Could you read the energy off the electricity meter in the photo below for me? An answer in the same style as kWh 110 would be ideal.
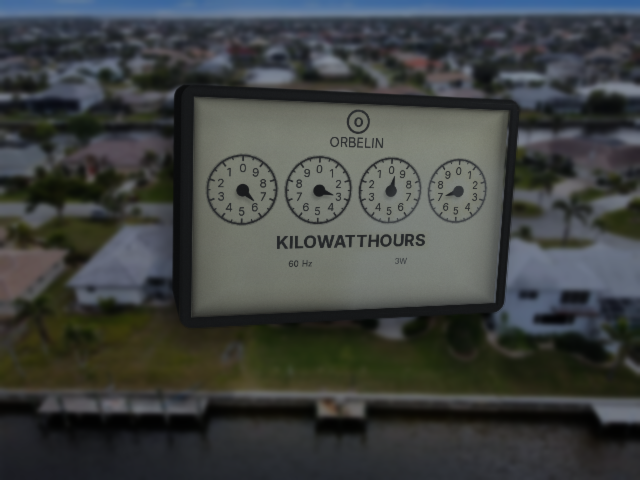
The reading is kWh 6297
